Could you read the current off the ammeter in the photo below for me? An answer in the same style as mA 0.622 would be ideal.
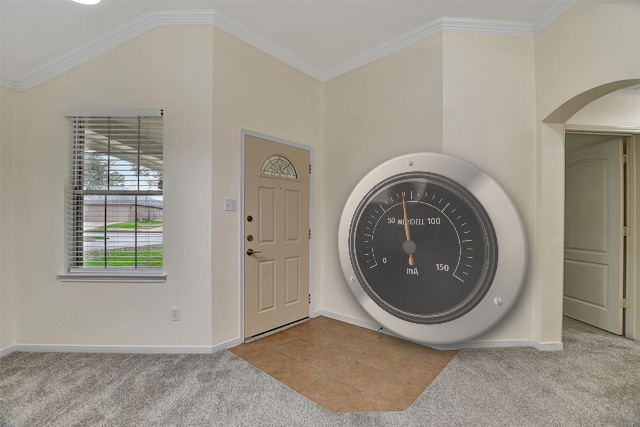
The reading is mA 70
